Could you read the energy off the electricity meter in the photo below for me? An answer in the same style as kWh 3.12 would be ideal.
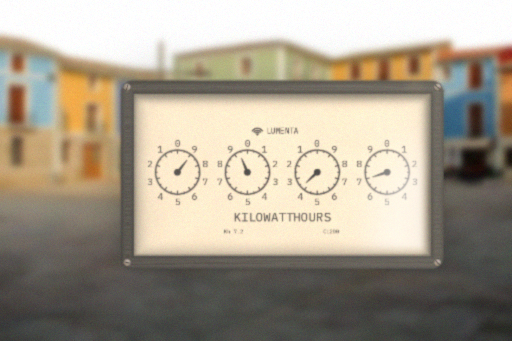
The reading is kWh 8937
